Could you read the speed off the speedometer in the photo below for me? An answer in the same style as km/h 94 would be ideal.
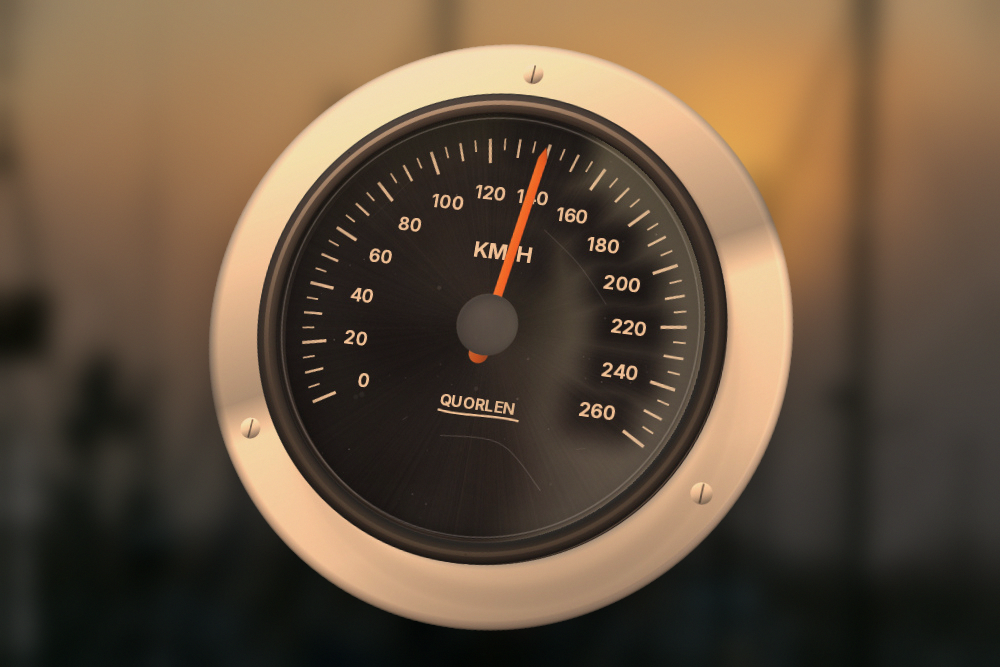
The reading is km/h 140
